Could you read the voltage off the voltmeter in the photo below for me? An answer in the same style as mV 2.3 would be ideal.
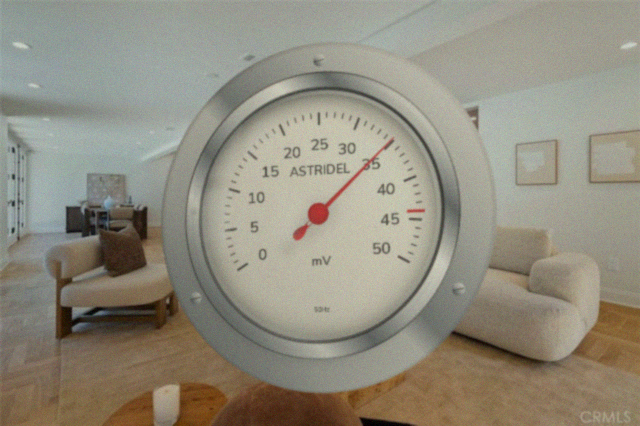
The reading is mV 35
